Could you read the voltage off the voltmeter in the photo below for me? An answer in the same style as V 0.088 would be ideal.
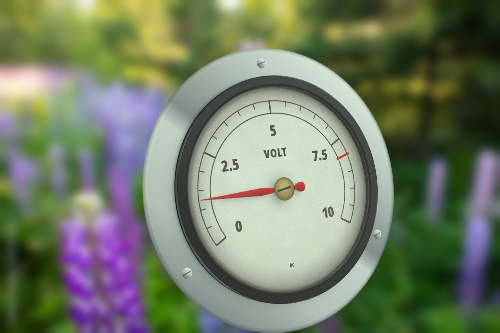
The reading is V 1.25
